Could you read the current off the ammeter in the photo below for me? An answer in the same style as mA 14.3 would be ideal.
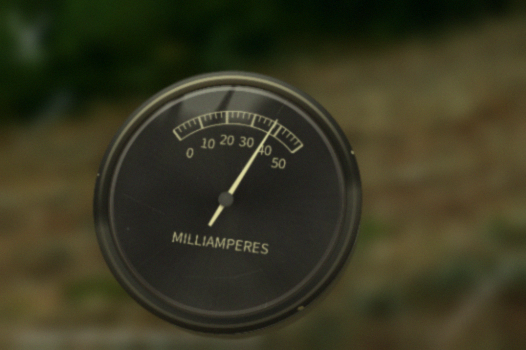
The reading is mA 38
